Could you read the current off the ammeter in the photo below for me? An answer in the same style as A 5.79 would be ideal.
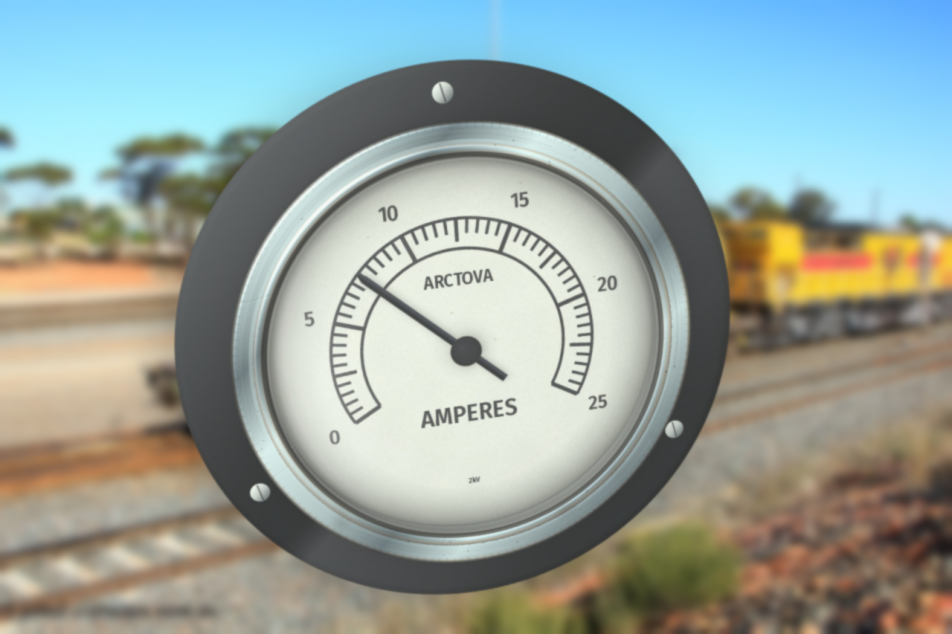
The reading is A 7.5
